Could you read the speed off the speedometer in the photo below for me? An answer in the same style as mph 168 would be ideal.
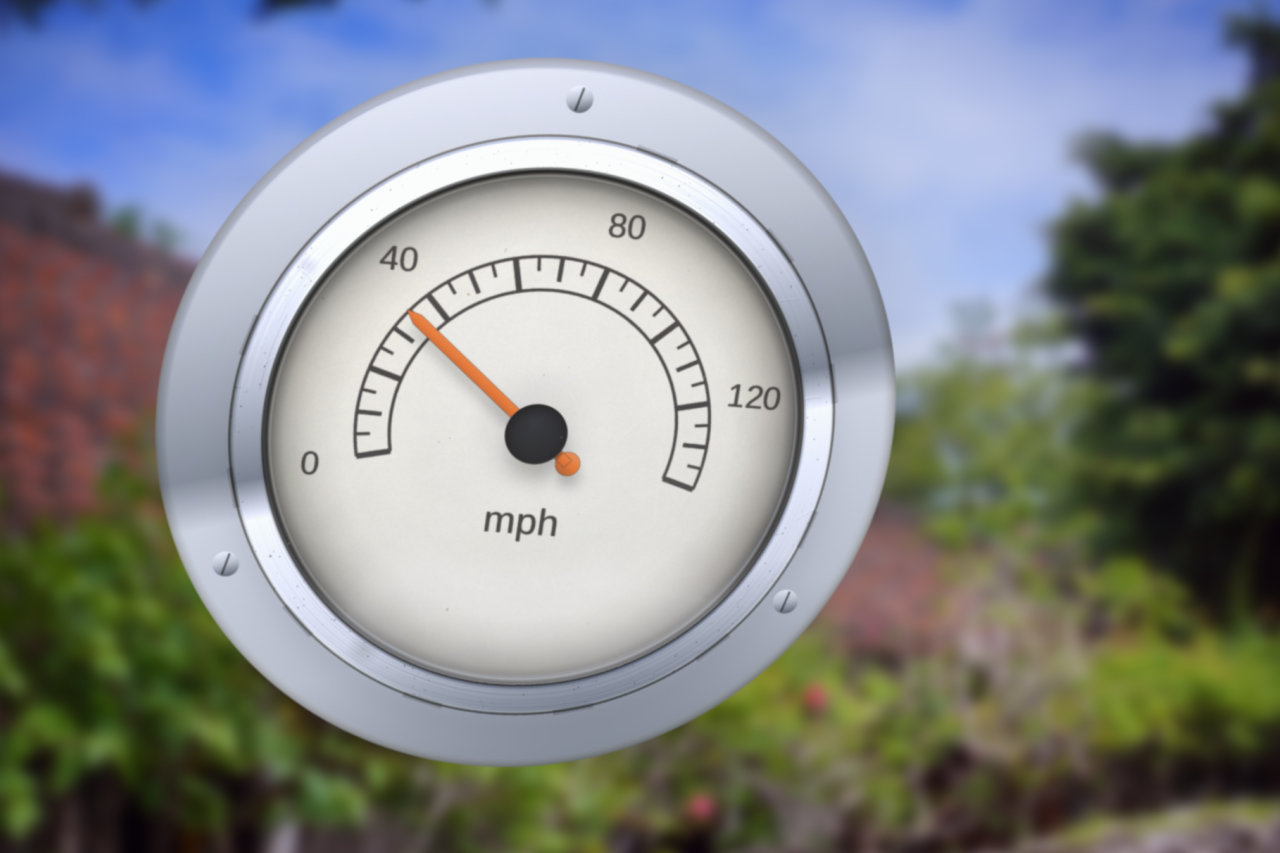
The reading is mph 35
